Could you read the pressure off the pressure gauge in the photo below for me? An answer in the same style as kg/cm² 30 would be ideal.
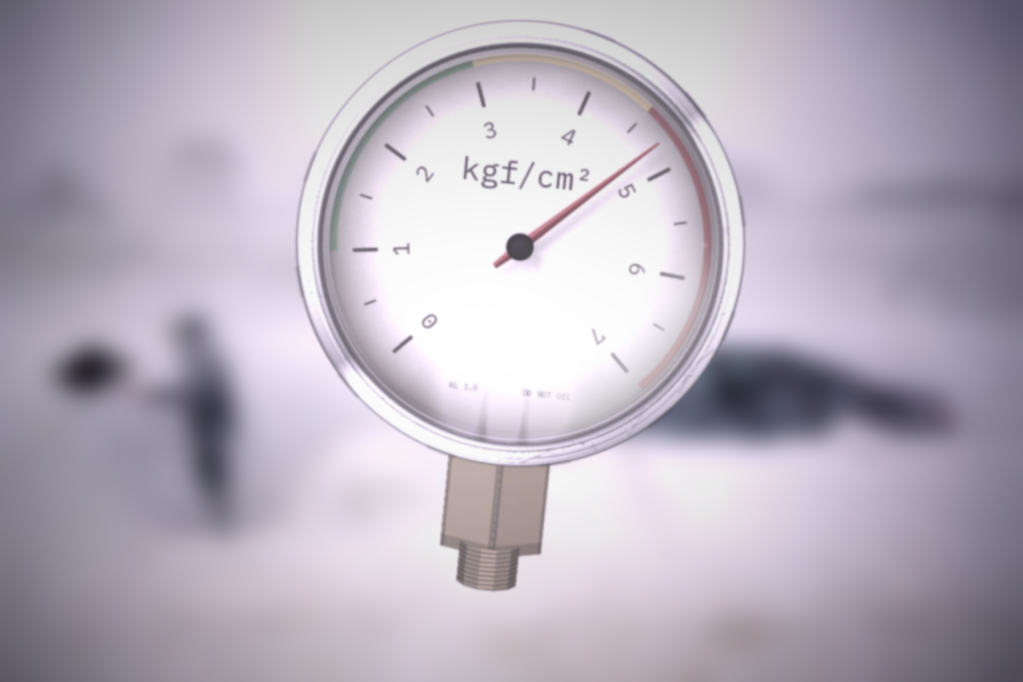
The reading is kg/cm² 4.75
